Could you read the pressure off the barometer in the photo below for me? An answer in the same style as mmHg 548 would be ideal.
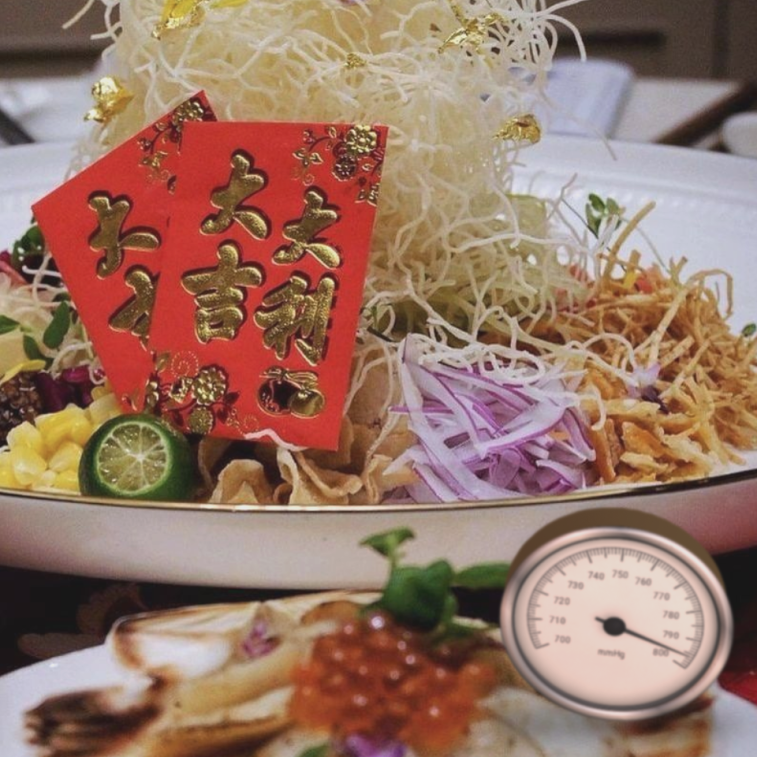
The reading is mmHg 795
